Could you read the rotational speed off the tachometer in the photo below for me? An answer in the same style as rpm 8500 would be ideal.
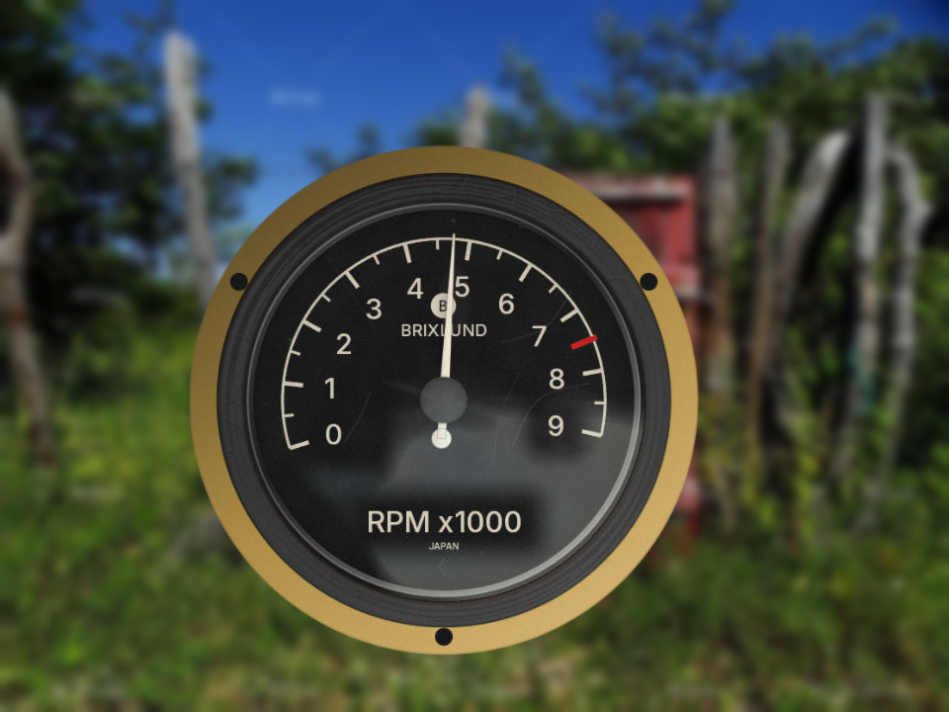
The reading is rpm 4750
